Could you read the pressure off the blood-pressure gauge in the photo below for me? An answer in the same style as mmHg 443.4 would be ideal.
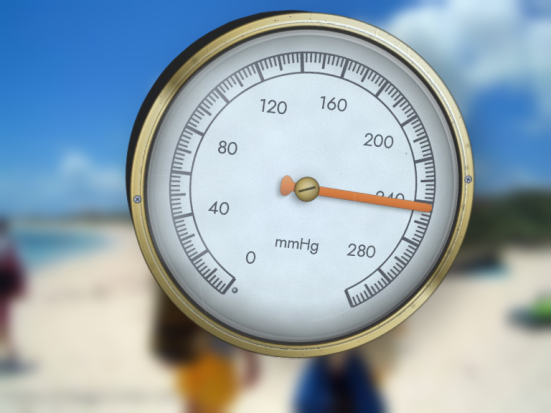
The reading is mmHg 242
